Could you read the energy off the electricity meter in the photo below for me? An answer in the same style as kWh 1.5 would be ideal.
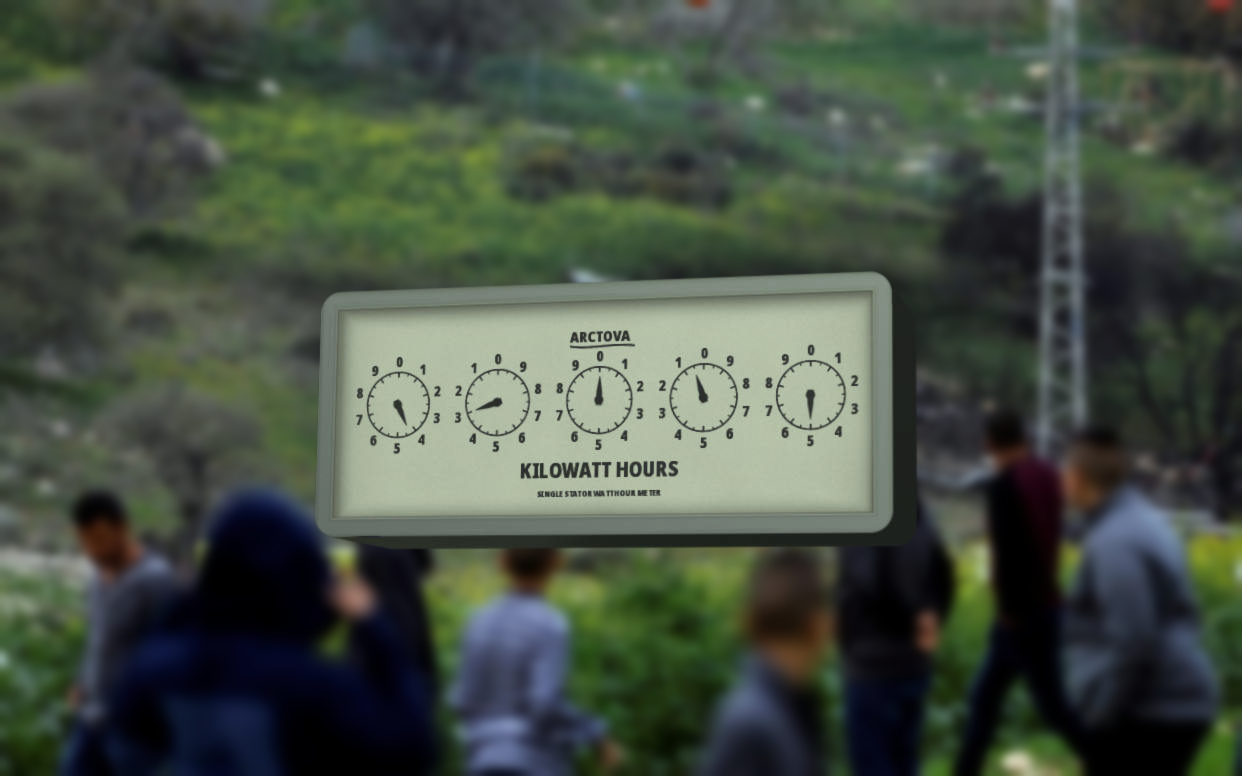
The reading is kWh 43005
